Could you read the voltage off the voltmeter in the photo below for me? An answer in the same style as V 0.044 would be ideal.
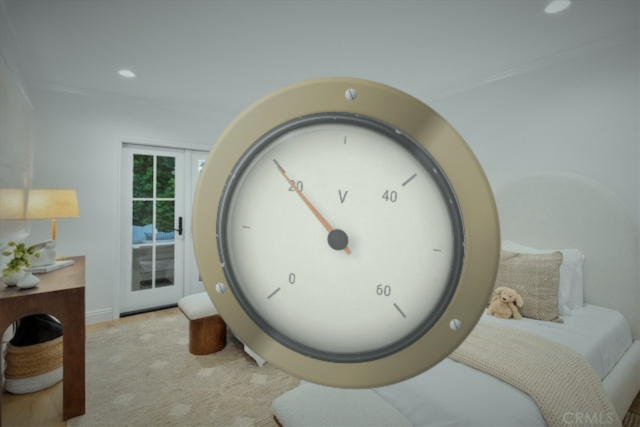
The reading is V 20
